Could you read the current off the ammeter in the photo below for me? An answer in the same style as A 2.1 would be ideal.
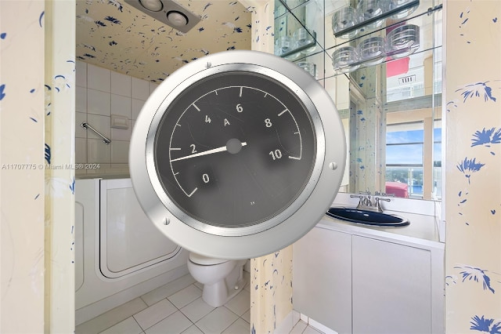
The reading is A 1.5
